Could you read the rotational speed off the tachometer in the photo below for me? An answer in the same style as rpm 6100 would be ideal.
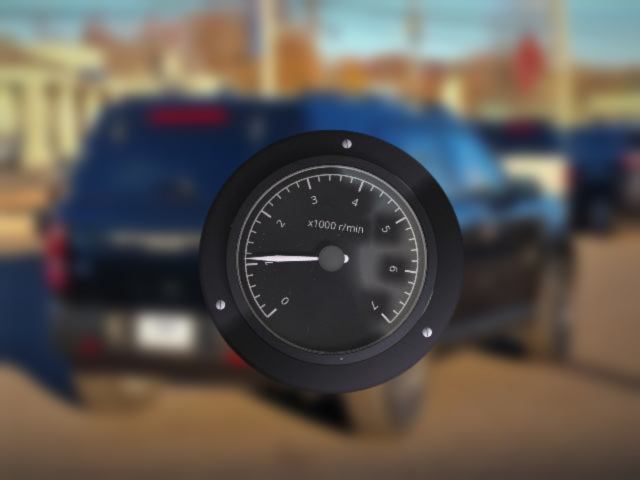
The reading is rpm 1100
